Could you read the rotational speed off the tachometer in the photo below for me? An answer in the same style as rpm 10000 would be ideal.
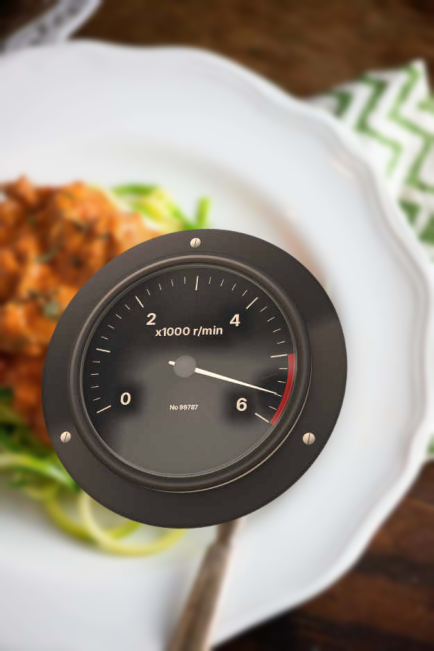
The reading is rpm 5600
